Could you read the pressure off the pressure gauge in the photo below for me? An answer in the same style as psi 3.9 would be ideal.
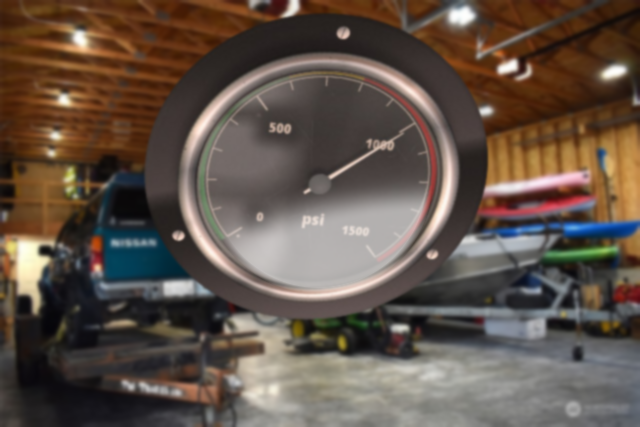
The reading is psi 1000
